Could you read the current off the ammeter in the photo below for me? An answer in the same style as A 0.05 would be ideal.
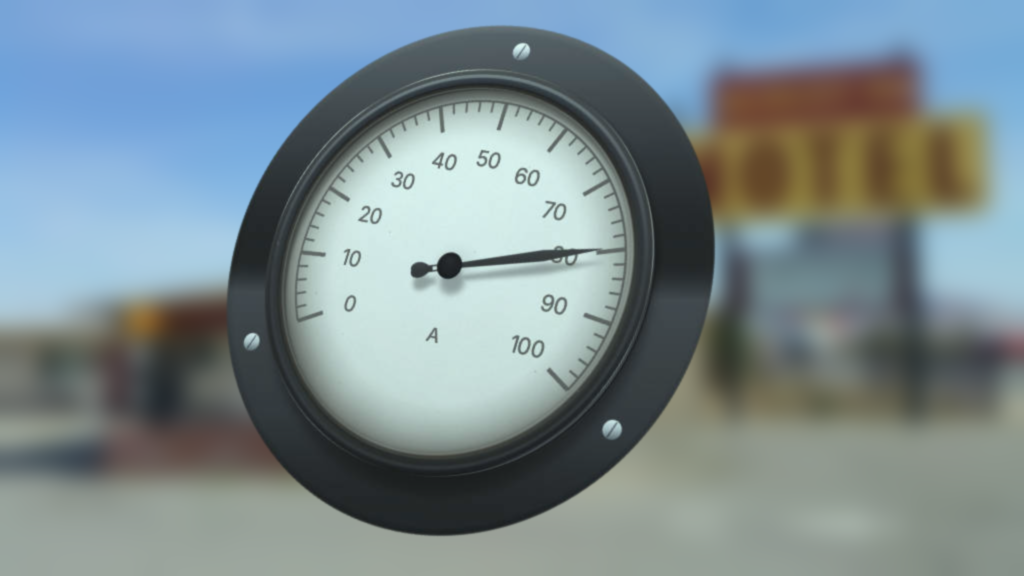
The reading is A 80
